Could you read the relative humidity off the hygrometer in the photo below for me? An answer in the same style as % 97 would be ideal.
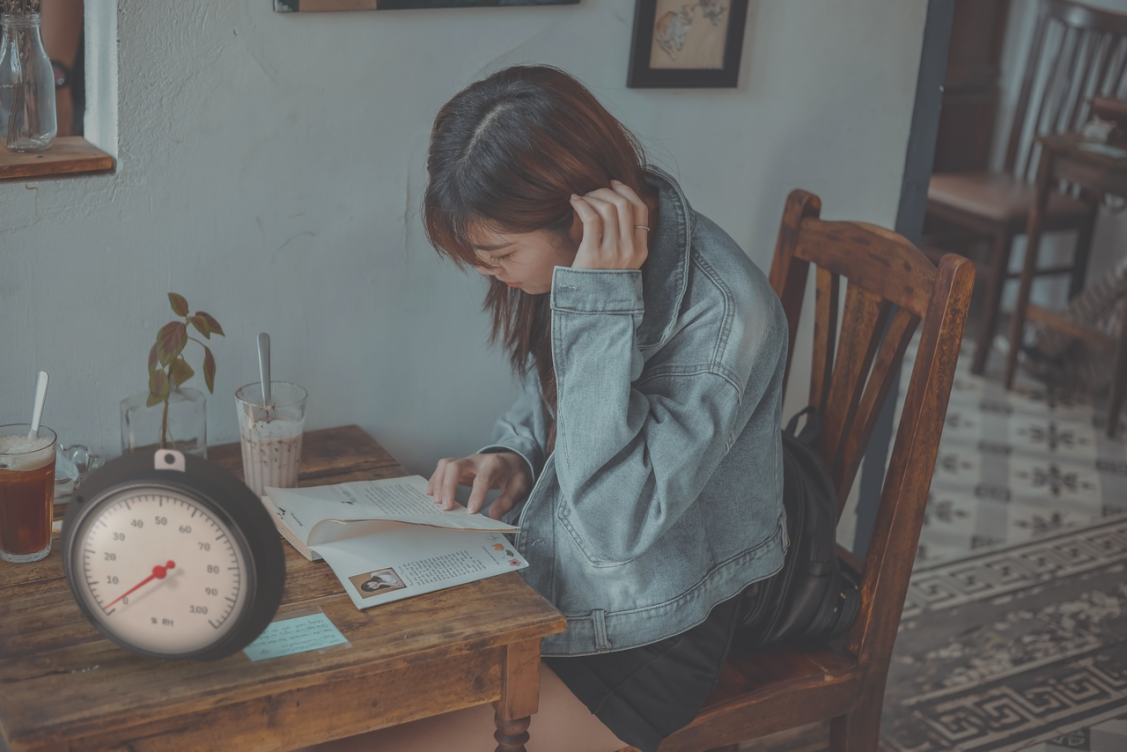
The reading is % 2
